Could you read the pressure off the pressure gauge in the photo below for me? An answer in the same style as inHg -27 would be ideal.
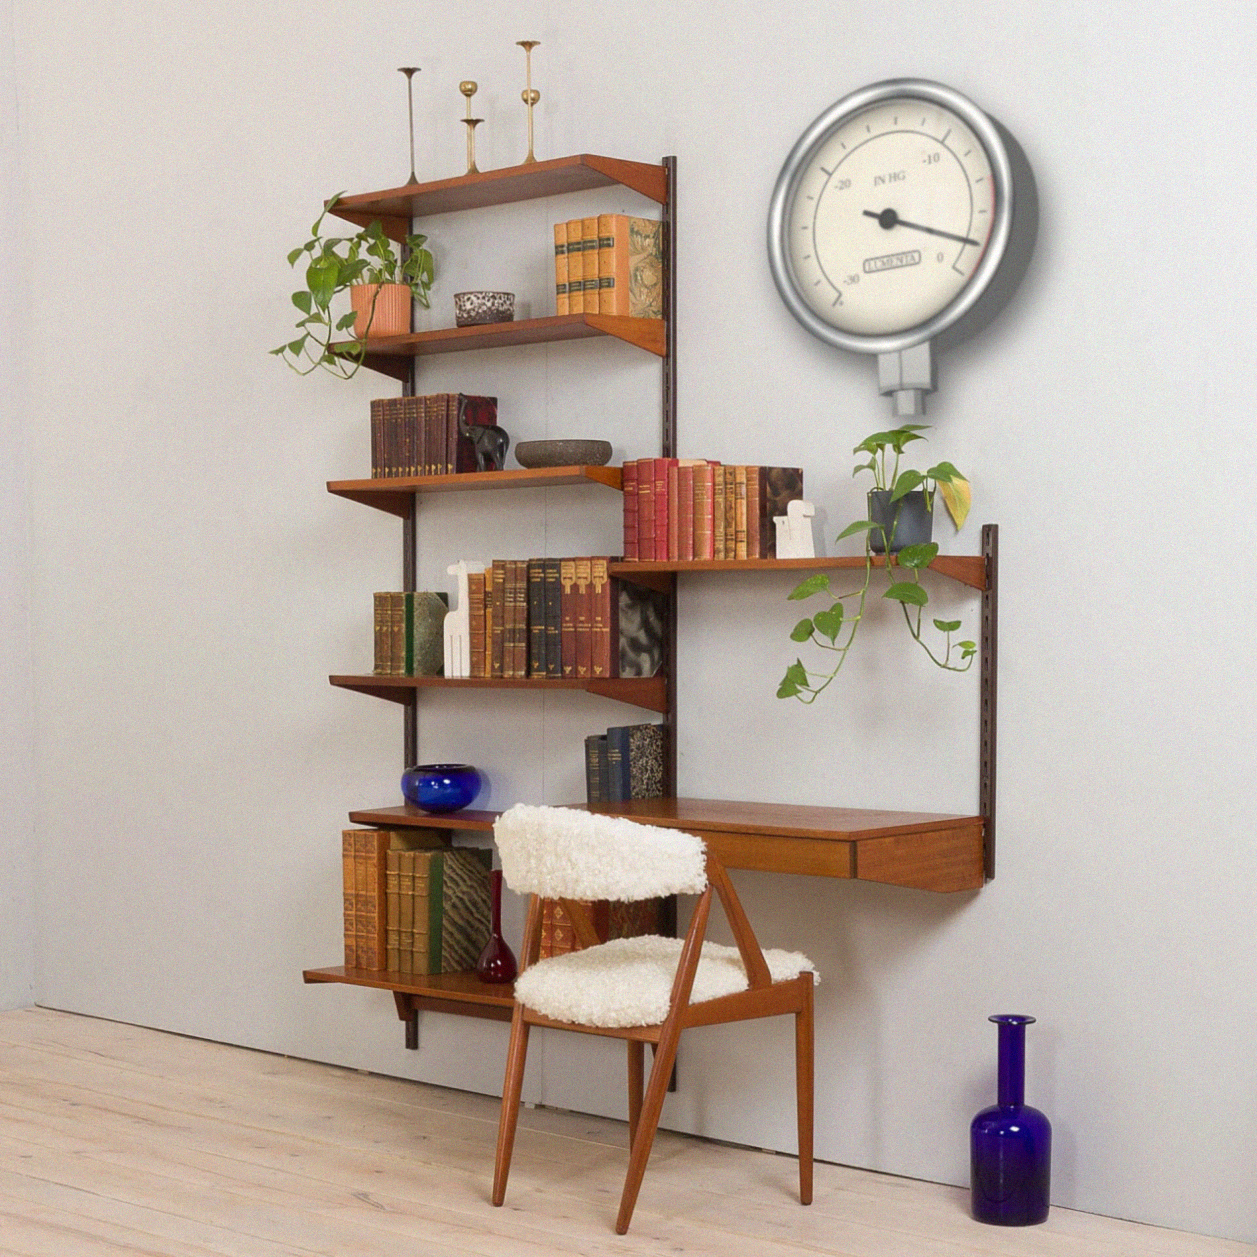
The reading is inHg -2
